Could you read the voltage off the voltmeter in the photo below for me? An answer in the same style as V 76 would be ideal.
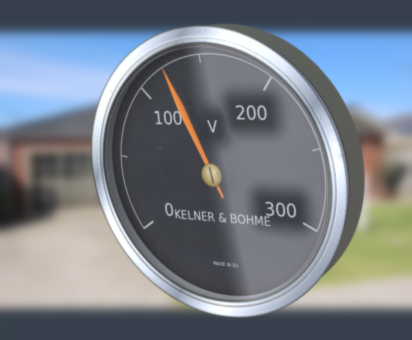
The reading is V 125
